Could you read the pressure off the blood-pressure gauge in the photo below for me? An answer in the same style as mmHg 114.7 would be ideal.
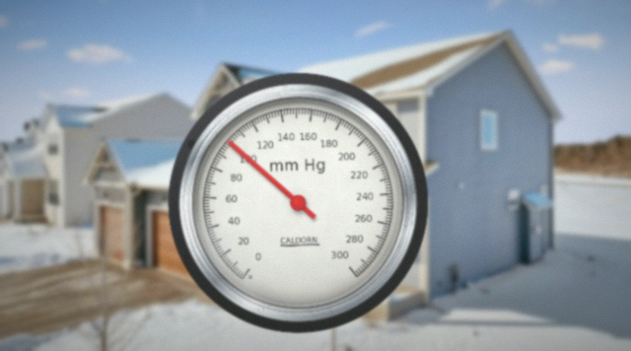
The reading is mmHg 100
